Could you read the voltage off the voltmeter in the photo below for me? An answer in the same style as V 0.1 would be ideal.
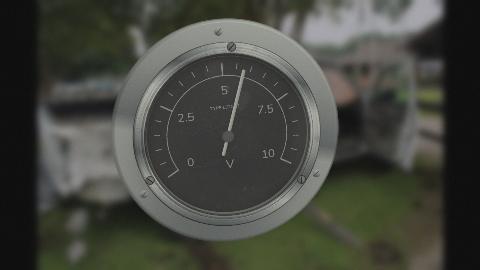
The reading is V 5.75
